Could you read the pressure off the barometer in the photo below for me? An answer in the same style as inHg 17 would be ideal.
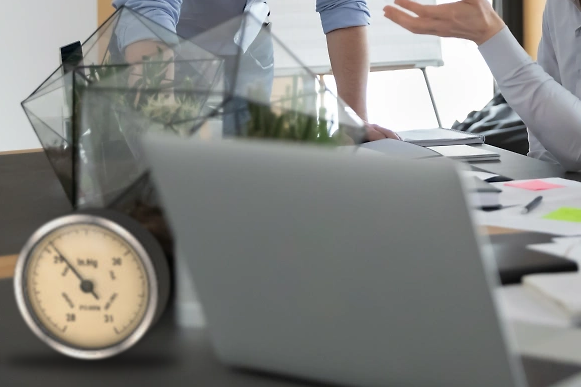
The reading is inHg 29.1
